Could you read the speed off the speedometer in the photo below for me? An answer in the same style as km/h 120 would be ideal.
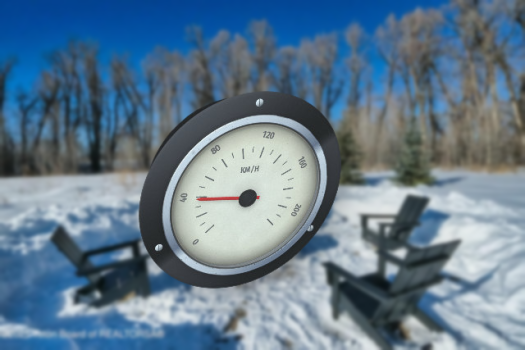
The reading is km/h 40
